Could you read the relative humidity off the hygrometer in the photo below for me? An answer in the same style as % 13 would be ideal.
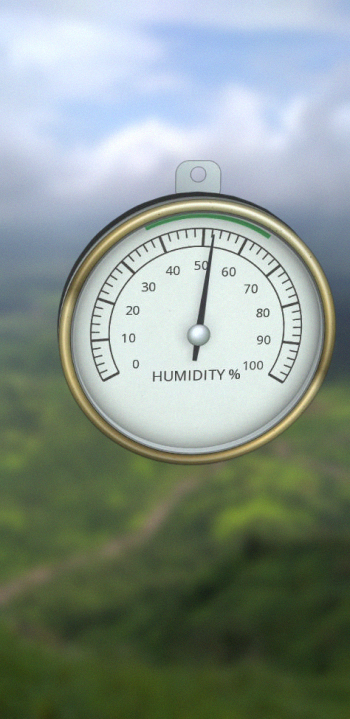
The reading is % 52
